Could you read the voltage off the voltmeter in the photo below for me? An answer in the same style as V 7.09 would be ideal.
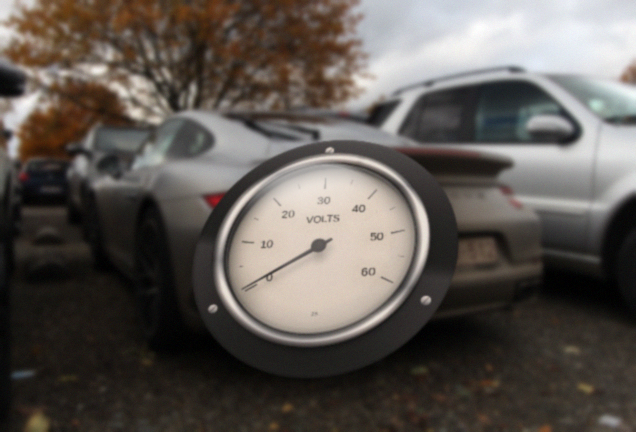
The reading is V 0
